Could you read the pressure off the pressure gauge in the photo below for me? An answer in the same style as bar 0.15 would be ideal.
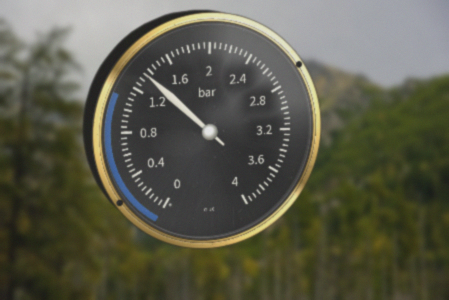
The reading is bar 1.35
